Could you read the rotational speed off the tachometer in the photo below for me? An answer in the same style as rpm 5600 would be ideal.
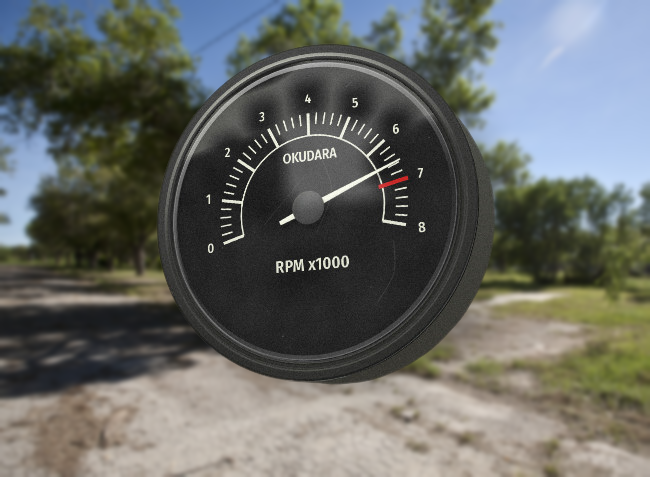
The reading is rpm 6600
